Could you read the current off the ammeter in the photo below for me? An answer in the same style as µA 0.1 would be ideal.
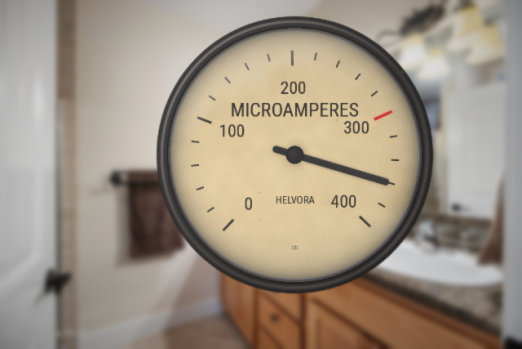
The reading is µA 360
